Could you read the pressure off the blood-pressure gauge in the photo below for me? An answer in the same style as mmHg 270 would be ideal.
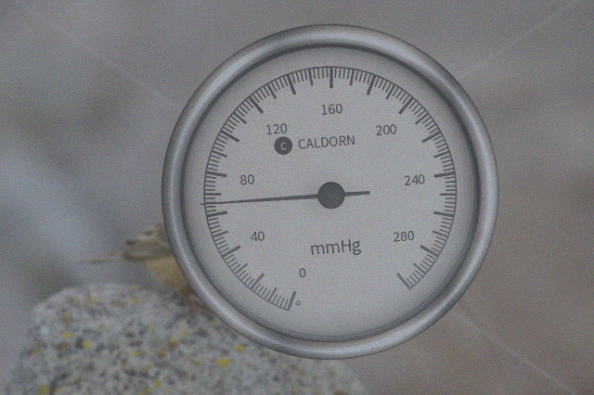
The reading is mmHg 66
